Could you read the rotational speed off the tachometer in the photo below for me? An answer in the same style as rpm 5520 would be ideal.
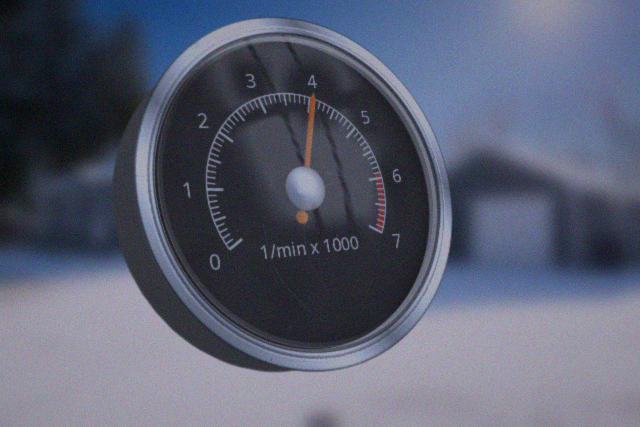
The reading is rpm 4000
